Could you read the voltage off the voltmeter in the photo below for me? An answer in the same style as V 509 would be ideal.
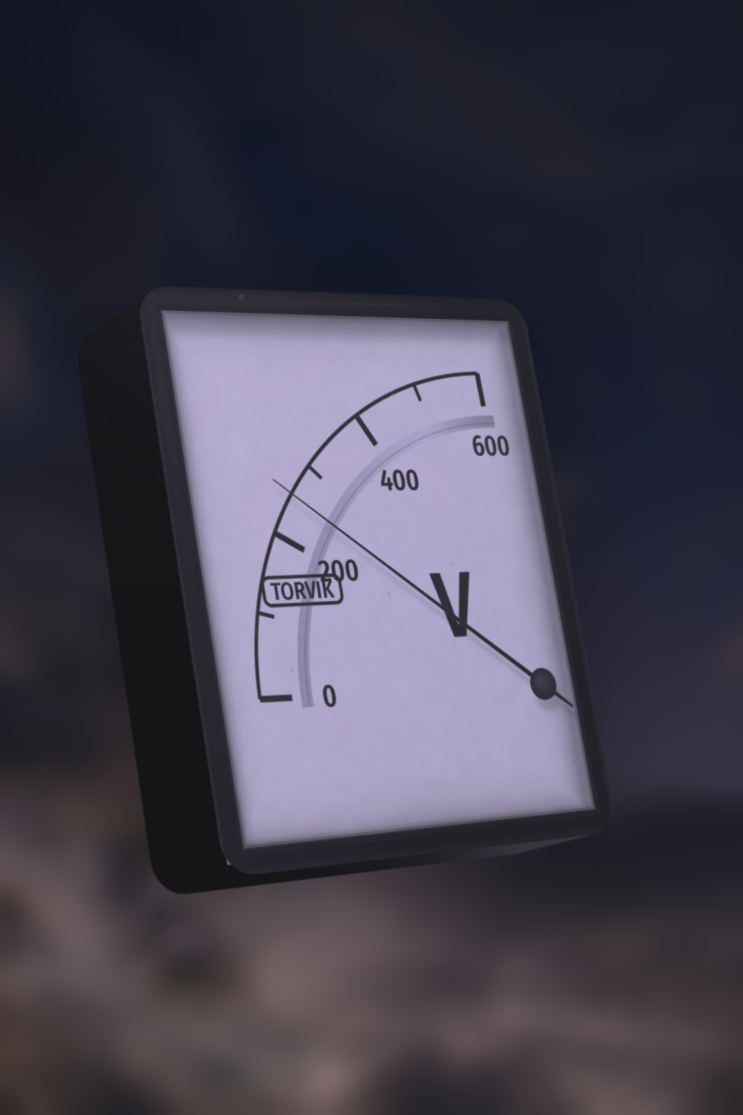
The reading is V 250
